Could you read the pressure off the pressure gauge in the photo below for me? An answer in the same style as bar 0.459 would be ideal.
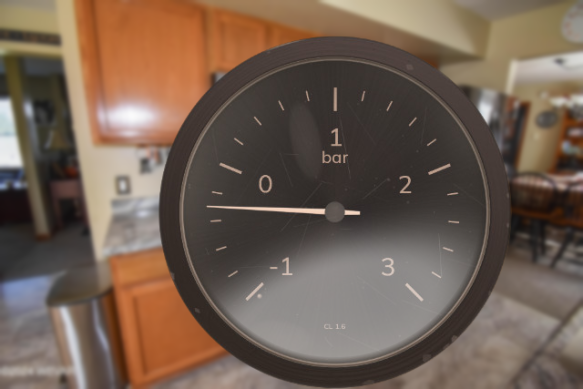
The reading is bar -0.3
